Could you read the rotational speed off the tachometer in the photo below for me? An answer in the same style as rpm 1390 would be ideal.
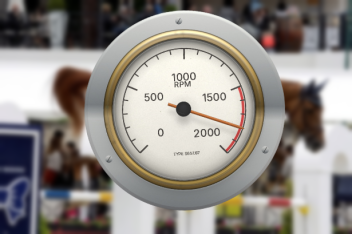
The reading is rpm 1800
